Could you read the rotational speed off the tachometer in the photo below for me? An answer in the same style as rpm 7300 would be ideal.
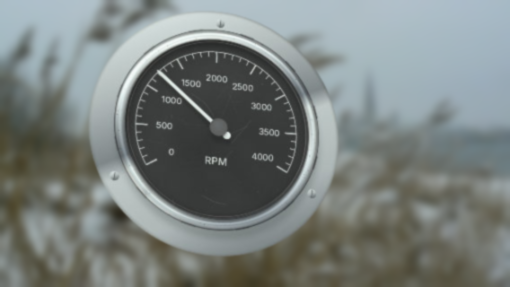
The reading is rpm 1200
